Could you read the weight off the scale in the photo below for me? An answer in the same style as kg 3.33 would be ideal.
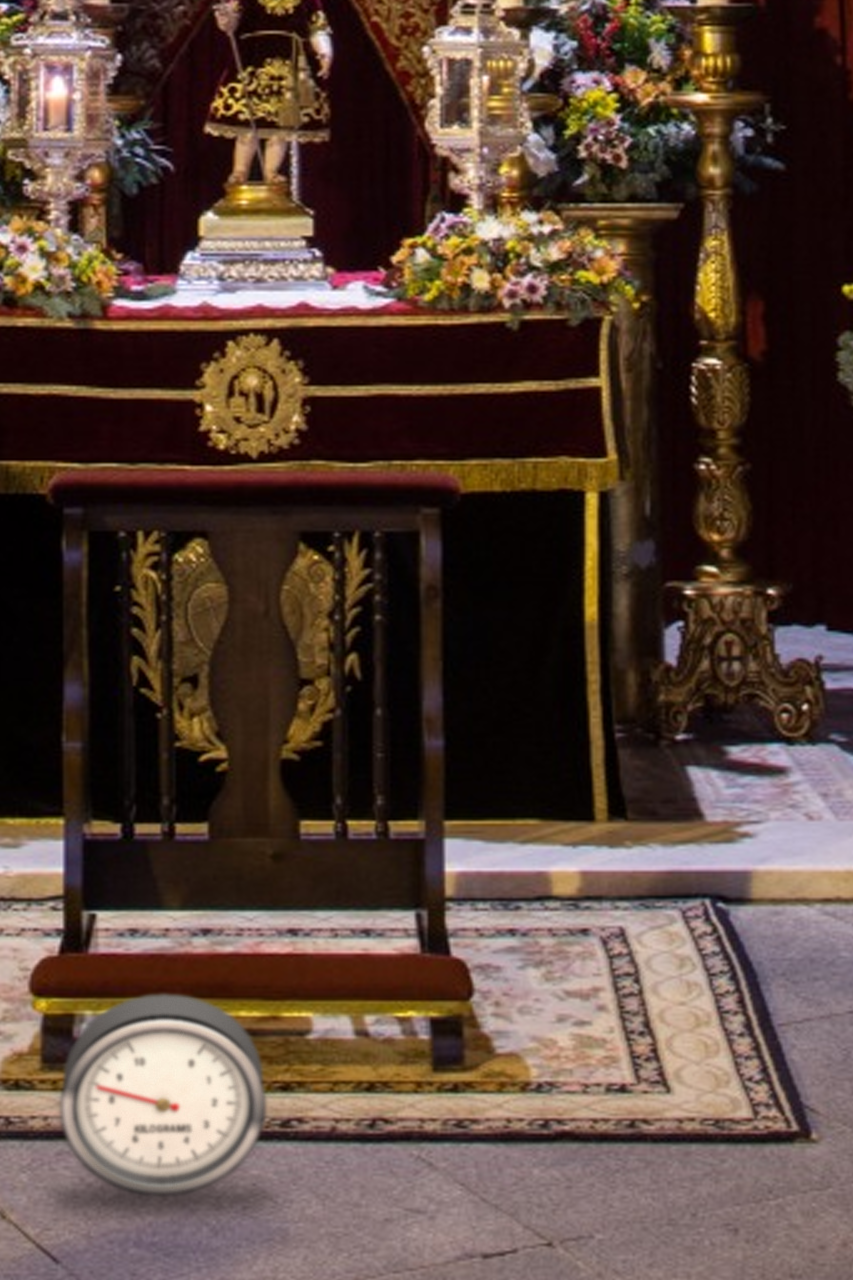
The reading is kg 8.5
